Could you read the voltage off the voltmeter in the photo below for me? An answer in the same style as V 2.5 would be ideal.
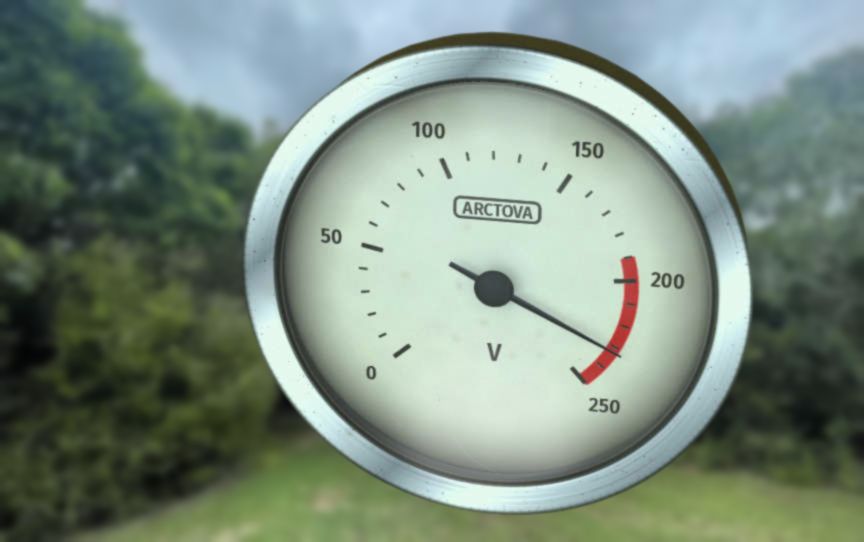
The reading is V 230
